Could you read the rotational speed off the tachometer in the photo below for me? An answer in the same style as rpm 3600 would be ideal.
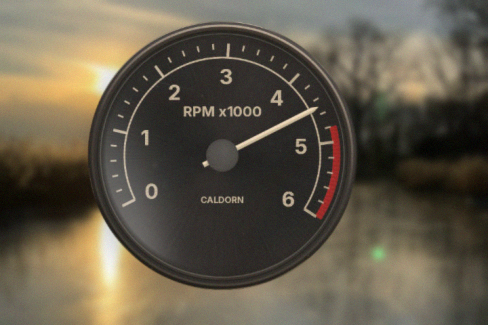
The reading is rpm 4500
